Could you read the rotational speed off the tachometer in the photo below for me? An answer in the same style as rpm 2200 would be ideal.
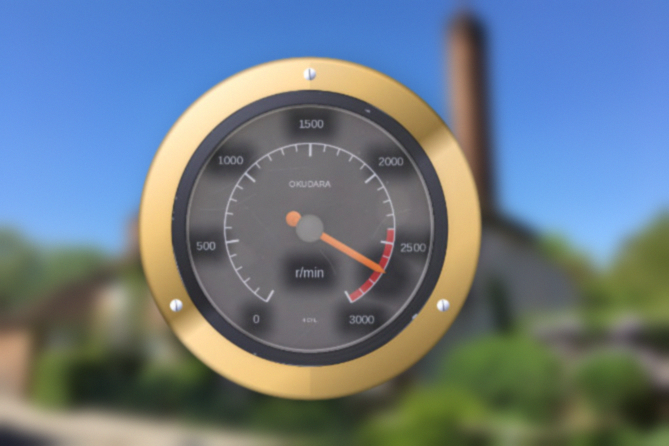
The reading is rpm 2700
